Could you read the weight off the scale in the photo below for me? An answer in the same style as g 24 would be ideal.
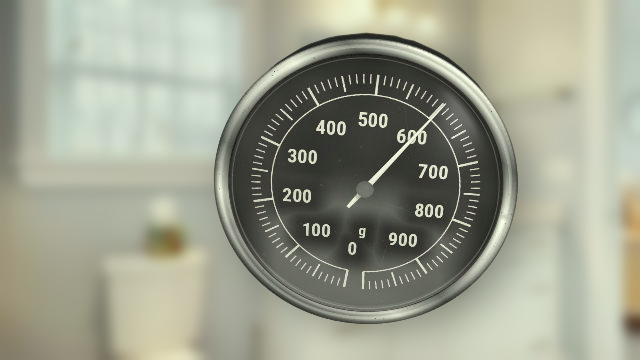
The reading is g 600
